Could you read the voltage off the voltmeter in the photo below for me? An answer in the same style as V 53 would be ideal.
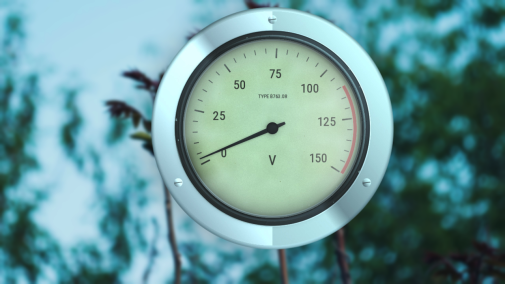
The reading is V 2.5
